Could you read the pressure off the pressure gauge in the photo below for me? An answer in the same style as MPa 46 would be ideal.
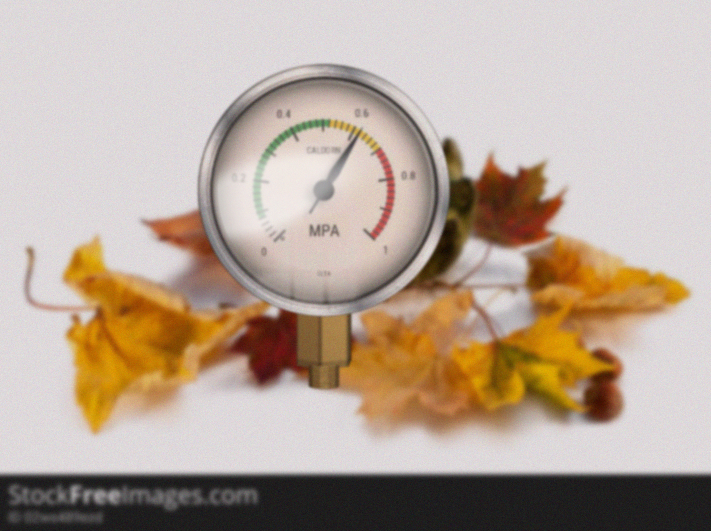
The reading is MPa 0.62
